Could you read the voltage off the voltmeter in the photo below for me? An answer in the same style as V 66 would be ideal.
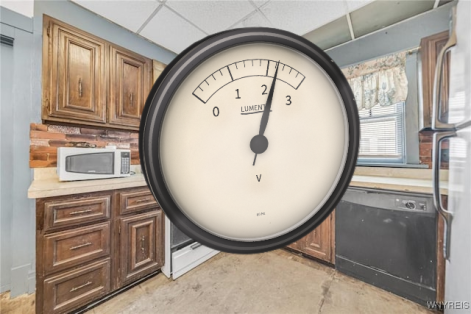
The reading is V 2.2
